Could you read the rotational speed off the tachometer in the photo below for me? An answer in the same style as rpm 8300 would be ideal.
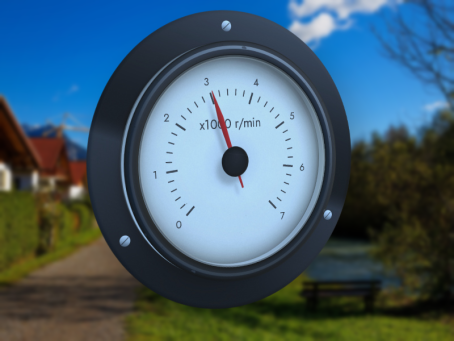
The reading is rpm 3000
